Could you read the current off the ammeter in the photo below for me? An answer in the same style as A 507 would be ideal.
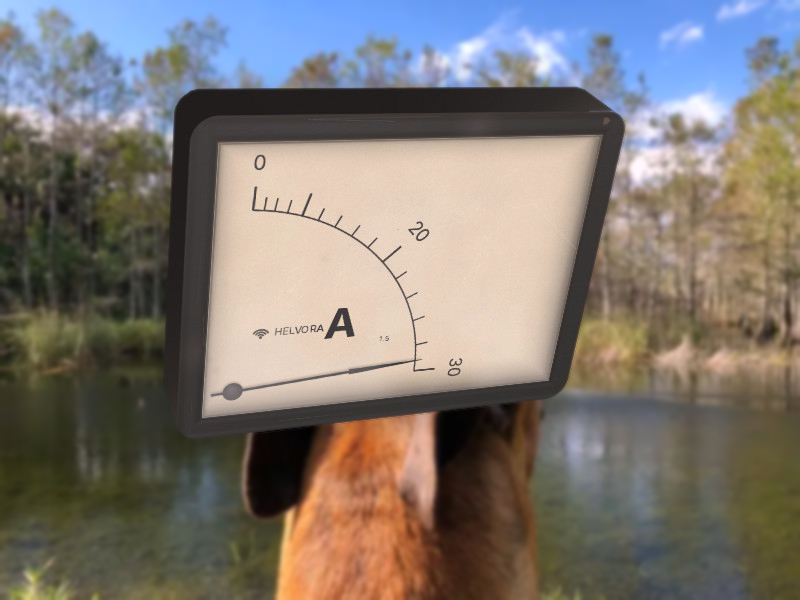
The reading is A 29
